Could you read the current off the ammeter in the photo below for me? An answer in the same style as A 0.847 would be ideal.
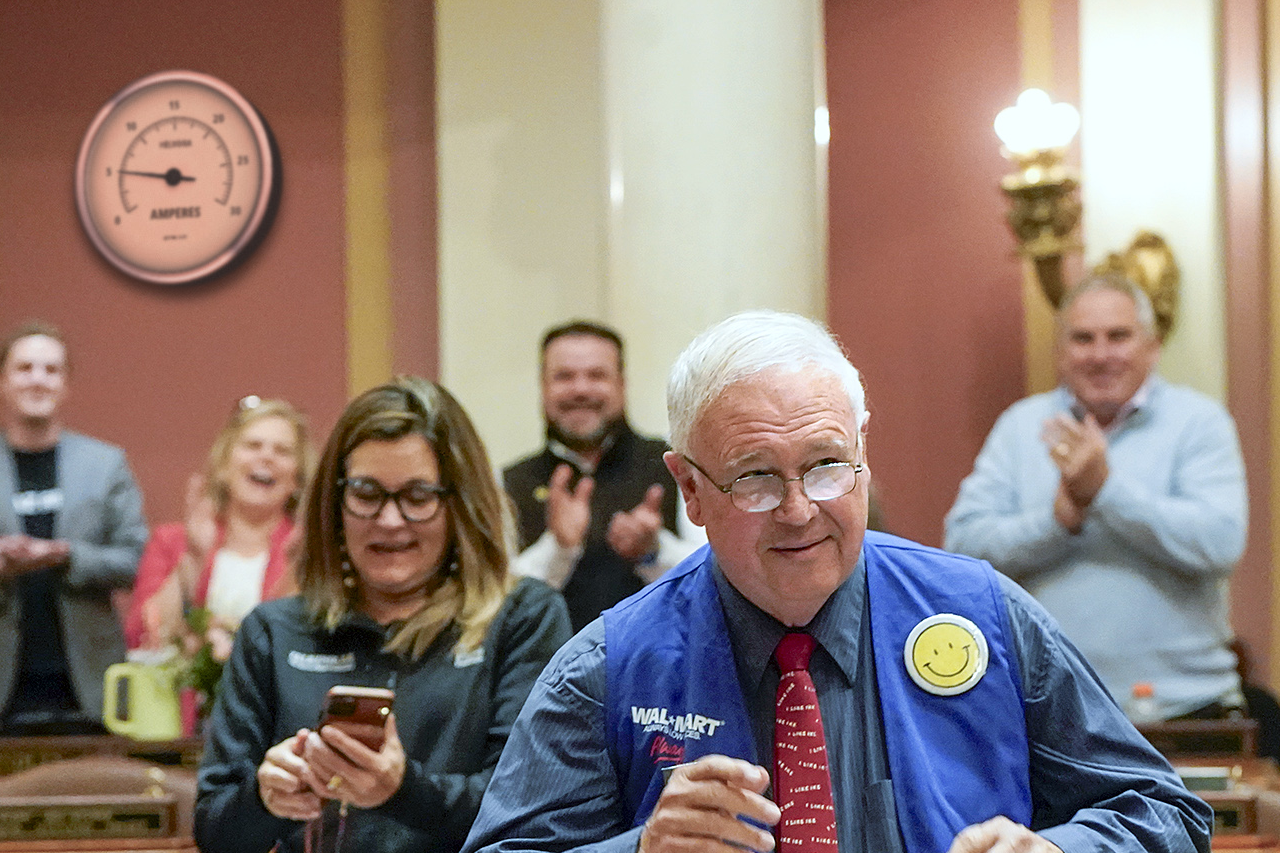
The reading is A 5
